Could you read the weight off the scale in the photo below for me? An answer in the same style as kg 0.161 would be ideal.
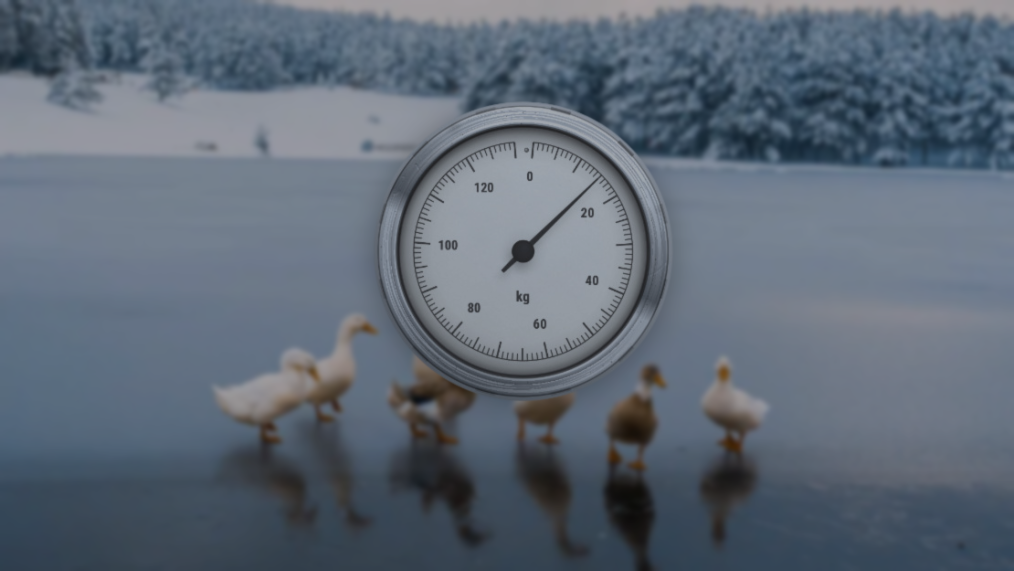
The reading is kg 15
